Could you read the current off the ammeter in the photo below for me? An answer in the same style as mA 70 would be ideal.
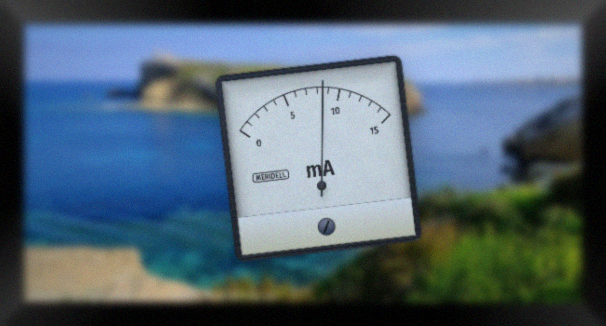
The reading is mA 8.5
